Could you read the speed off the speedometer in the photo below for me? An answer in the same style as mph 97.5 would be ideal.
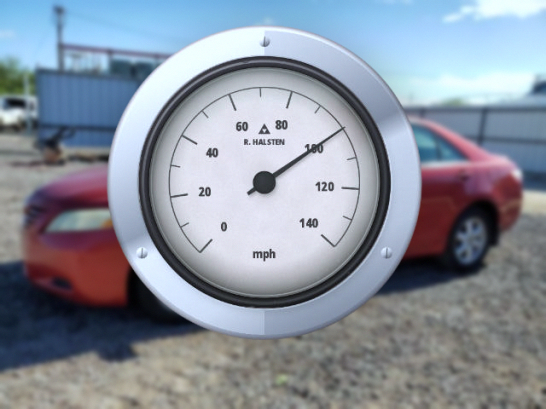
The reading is mph 100
